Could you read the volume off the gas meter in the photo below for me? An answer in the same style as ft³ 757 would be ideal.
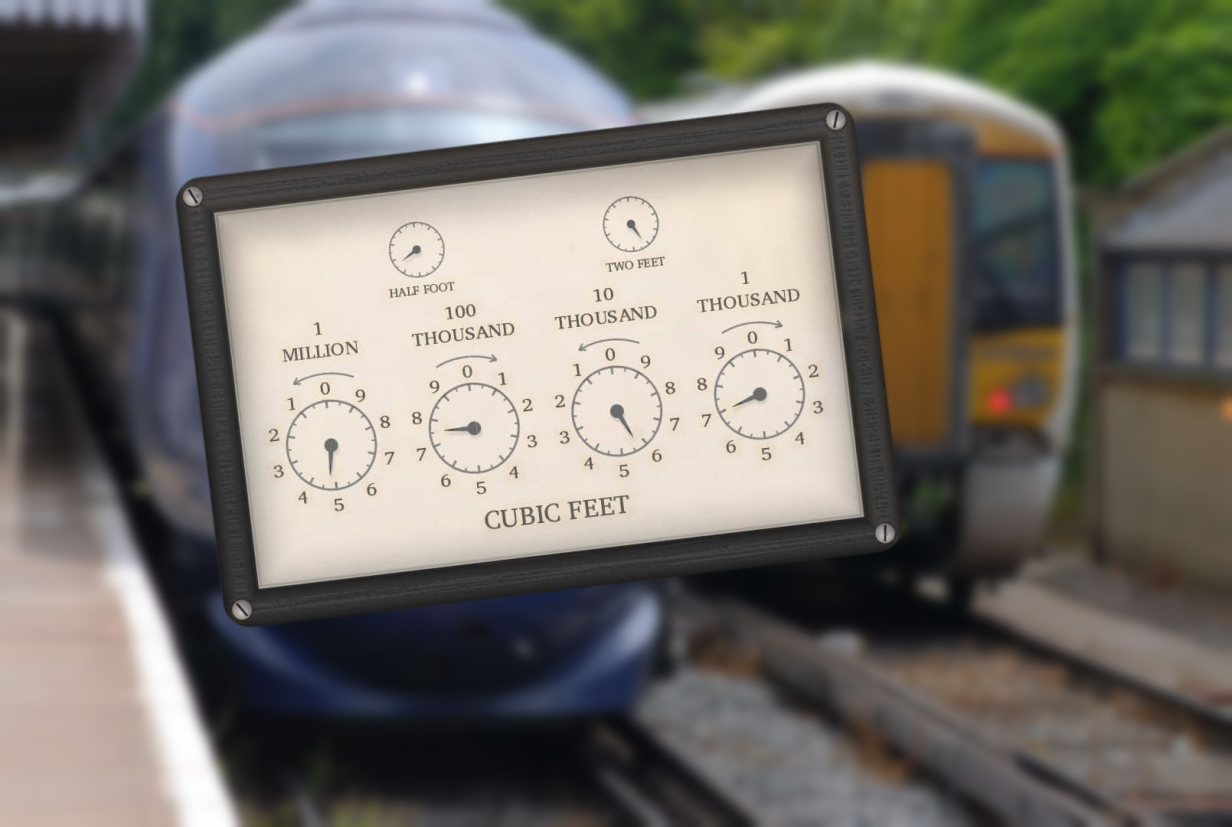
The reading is ft³ 475700
